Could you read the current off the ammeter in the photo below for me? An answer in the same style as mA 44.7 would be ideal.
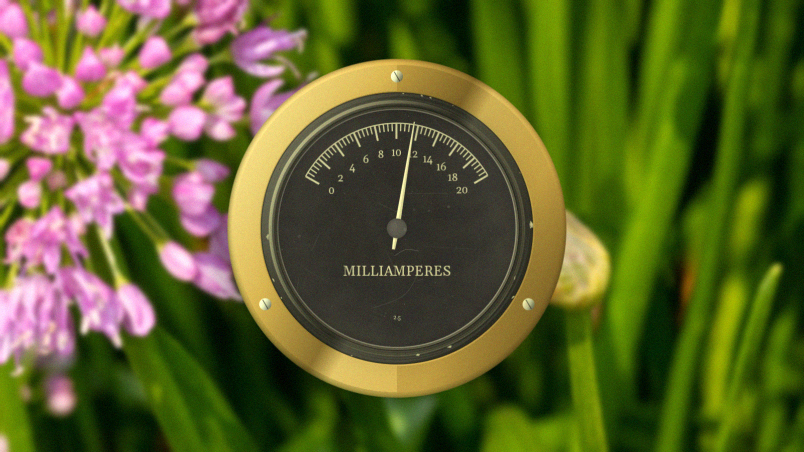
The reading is mA 11.6
